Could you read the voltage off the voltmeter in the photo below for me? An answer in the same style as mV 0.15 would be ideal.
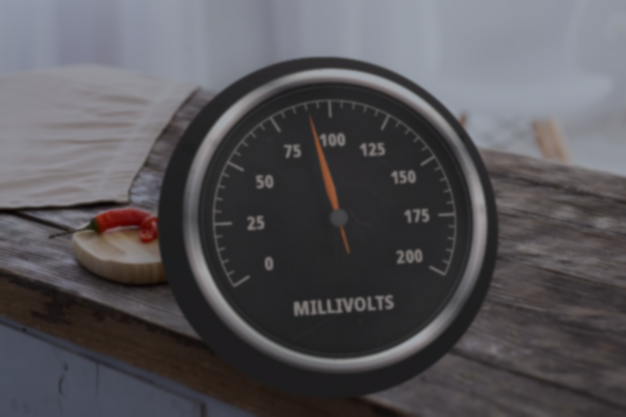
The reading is mV 90
